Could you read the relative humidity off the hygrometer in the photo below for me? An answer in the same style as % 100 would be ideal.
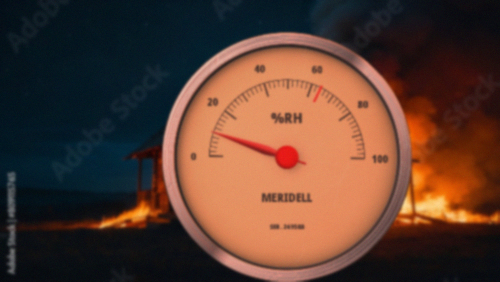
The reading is % 10
